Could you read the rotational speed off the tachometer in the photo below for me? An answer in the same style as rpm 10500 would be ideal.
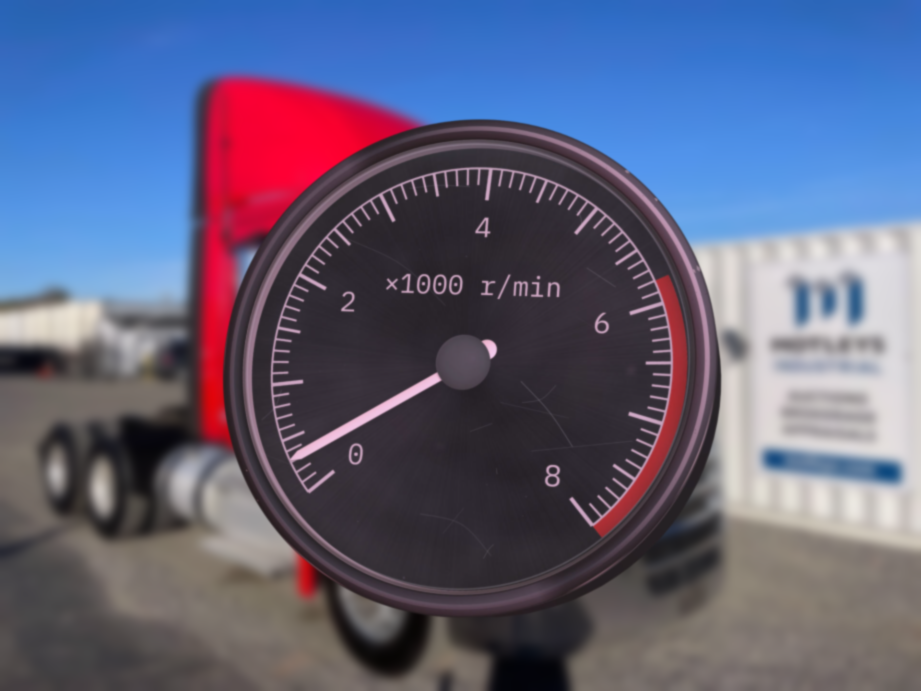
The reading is rpm 300
